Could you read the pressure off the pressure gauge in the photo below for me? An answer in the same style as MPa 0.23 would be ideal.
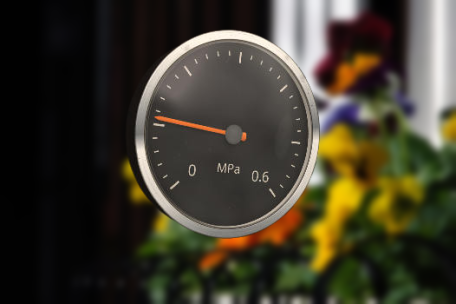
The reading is MPa 0.11
